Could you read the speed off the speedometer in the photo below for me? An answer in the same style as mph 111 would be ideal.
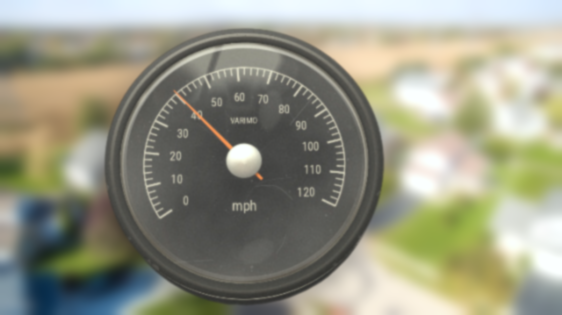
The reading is mph 40
